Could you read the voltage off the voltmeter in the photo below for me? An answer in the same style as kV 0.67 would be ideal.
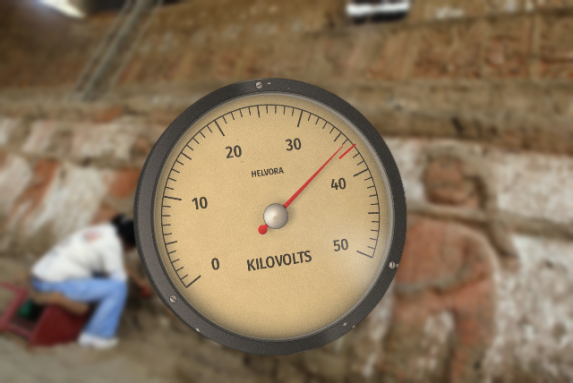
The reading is kV 36
